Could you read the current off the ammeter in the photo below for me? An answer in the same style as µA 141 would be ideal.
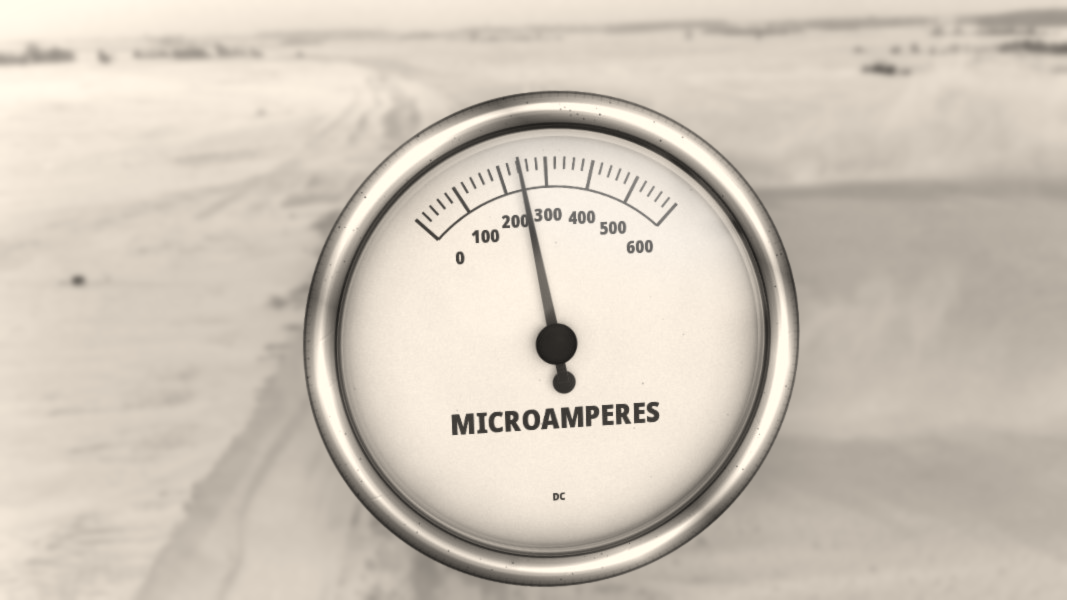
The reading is µA 240
